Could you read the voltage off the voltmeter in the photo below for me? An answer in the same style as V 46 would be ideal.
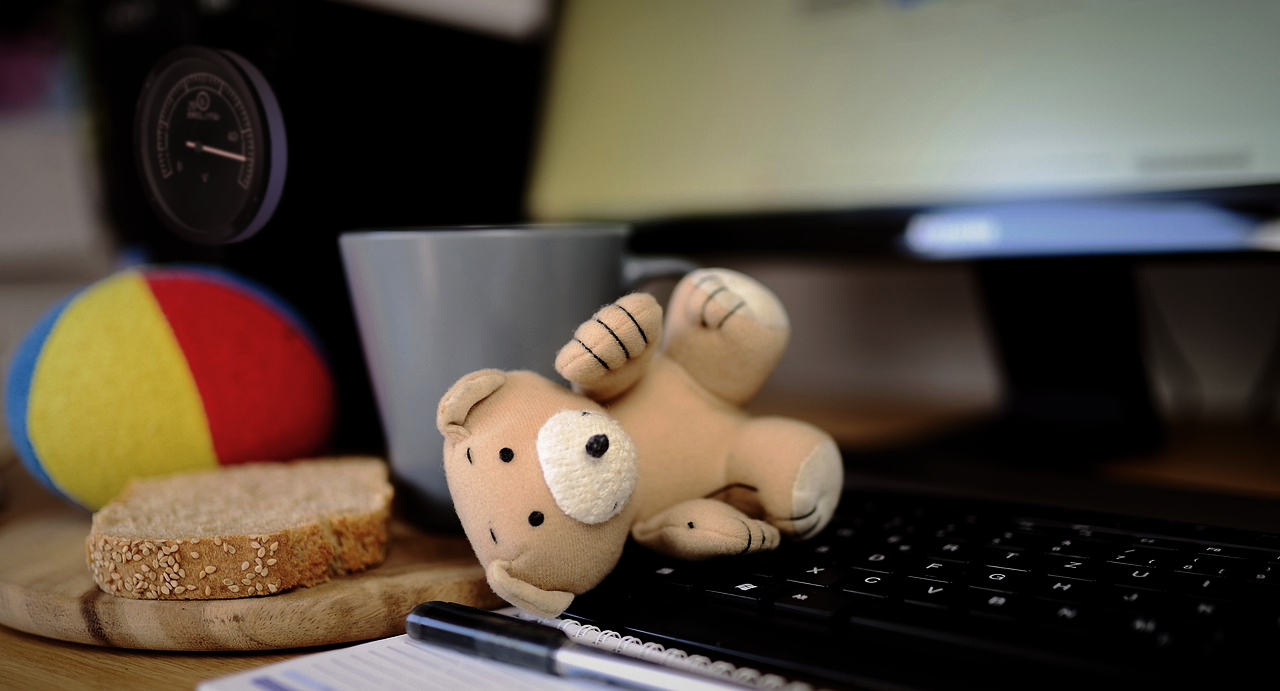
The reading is V 45
